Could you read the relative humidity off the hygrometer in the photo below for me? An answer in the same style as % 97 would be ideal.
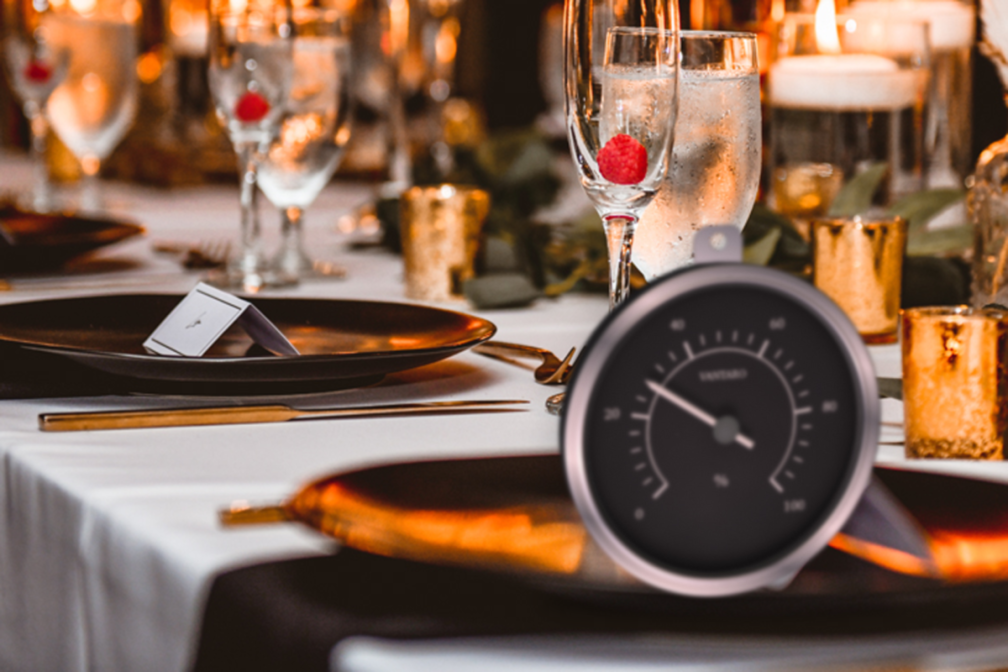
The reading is % 28
